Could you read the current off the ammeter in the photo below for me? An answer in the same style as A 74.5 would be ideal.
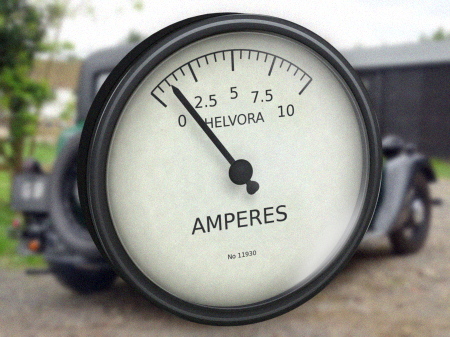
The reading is A 1
